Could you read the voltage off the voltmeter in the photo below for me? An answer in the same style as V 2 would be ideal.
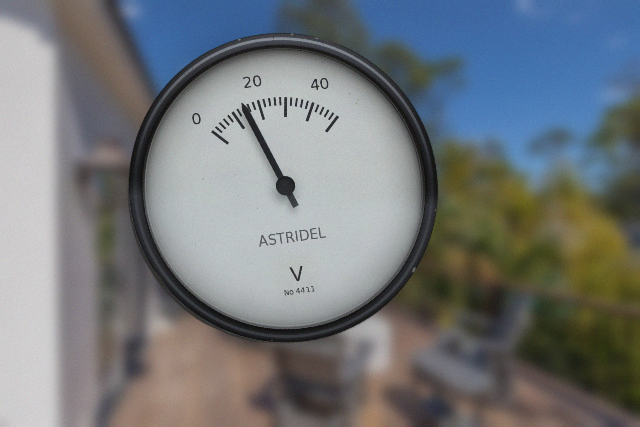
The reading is V 14
